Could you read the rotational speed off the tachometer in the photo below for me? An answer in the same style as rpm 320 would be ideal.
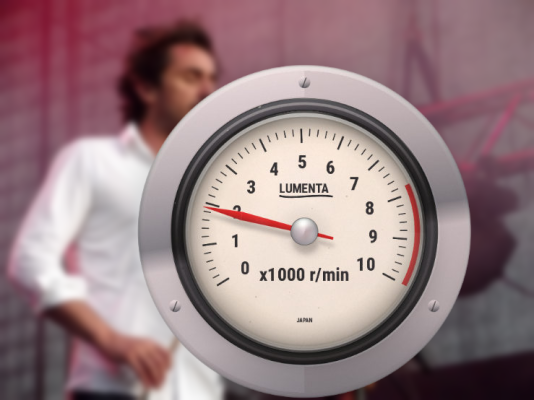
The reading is rpm 1900
